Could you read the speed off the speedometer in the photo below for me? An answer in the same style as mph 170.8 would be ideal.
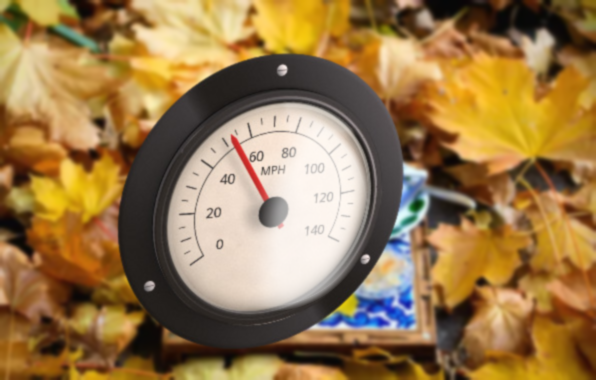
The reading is mph 52.5
